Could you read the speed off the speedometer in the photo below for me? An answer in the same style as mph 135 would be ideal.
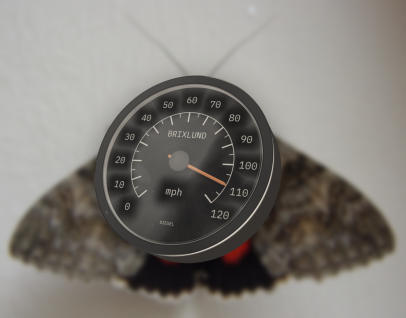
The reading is mph 110
